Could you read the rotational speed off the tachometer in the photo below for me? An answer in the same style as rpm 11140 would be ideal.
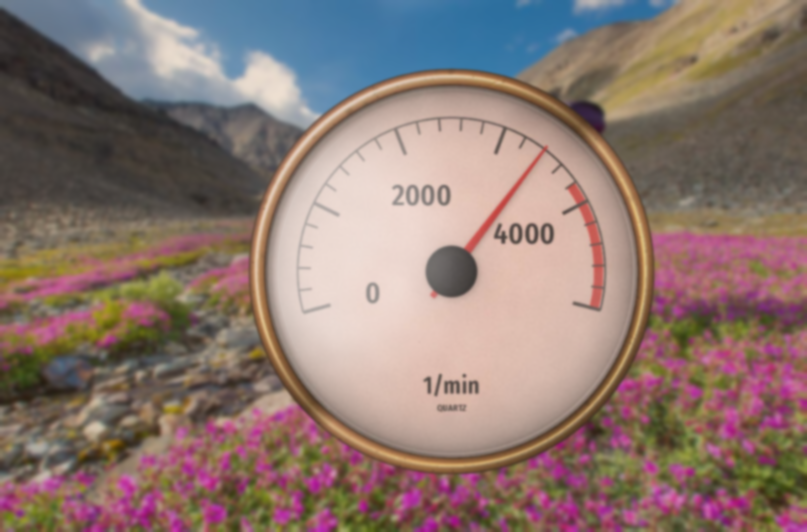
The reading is rpm 3400
